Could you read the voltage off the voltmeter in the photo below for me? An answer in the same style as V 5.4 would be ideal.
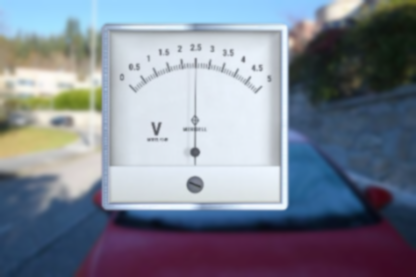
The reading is V 2.5
